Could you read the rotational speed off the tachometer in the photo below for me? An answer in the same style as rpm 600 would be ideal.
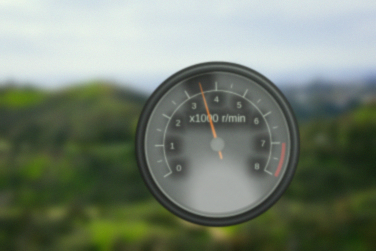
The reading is rpm 3500
